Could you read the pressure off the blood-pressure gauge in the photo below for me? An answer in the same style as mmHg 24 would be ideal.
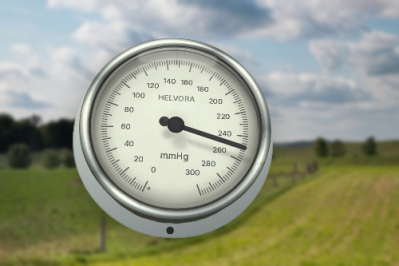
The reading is mmHg 250
